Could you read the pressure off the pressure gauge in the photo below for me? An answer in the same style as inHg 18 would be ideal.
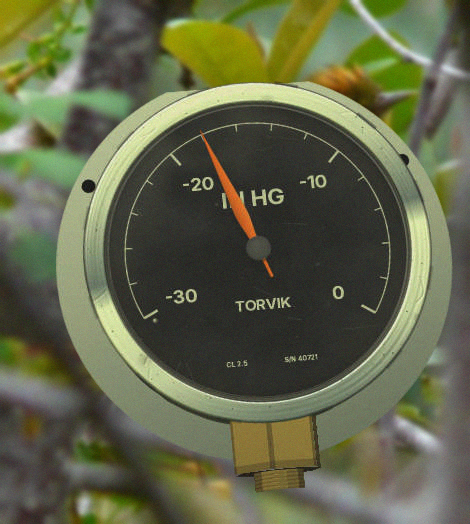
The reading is inHg -18
